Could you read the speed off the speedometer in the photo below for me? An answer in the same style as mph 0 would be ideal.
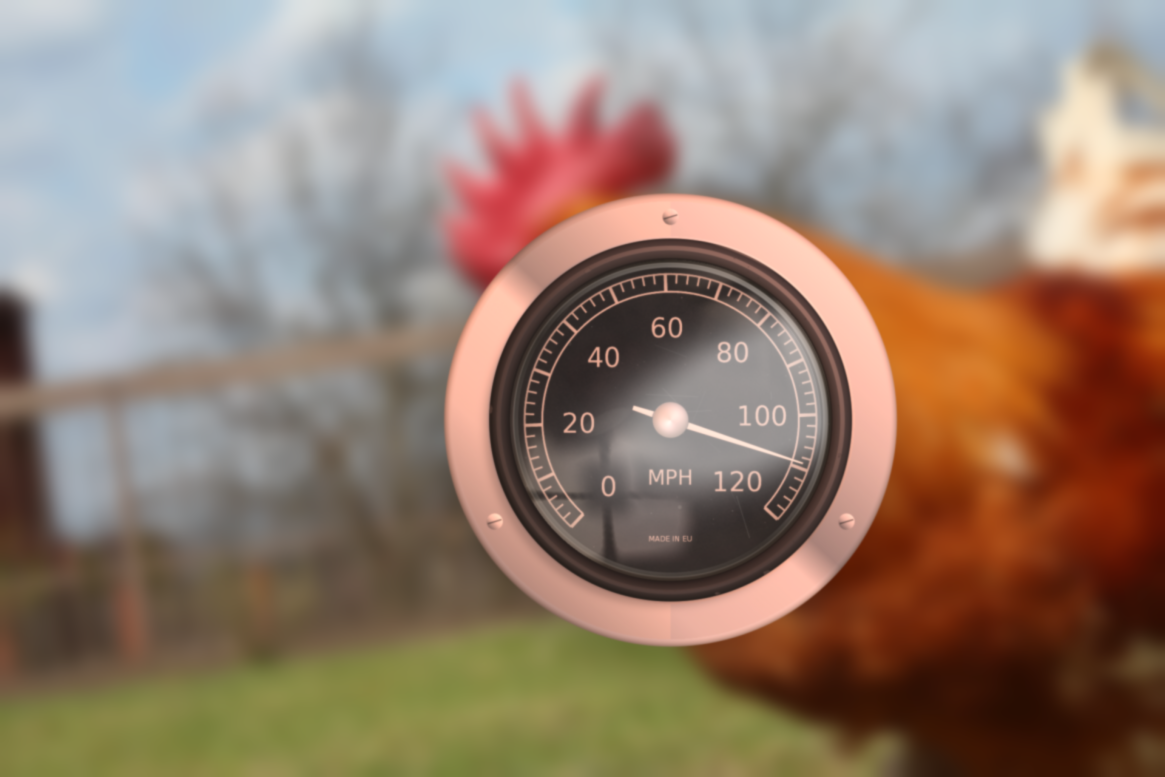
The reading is mph 109
